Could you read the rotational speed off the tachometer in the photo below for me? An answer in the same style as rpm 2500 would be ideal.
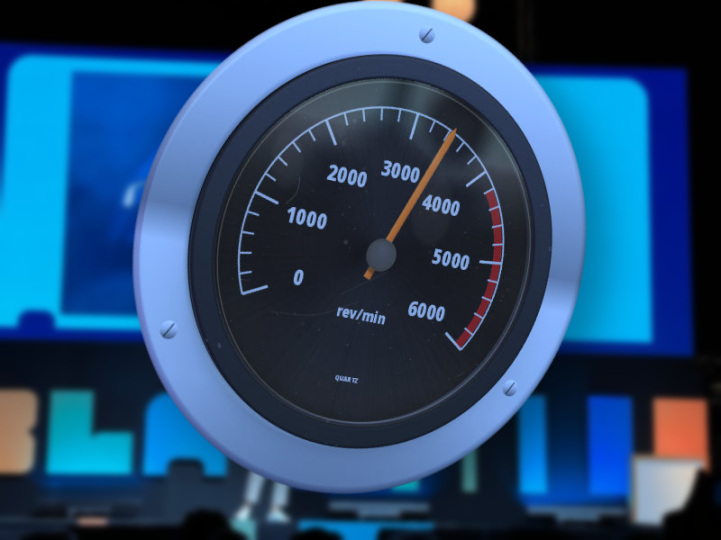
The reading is rpm 3400
